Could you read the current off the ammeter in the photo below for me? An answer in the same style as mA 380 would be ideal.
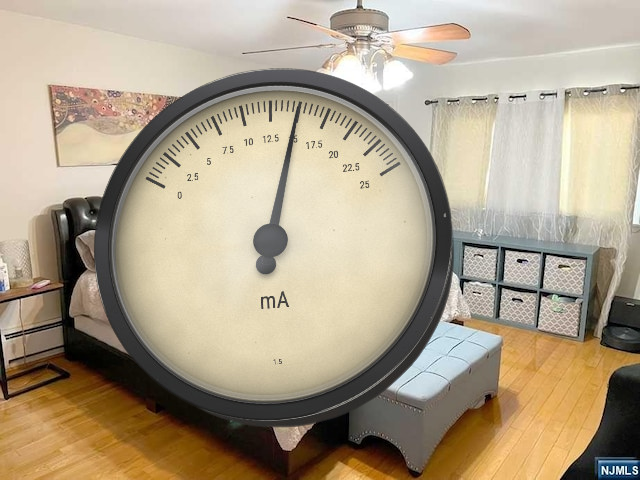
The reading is mA 15
